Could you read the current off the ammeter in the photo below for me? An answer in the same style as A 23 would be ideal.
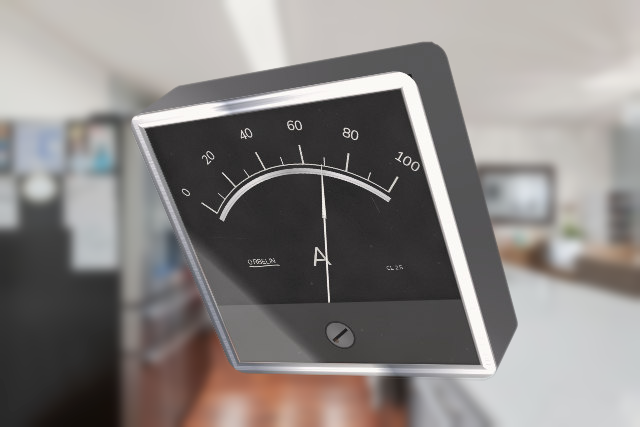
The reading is A 70
